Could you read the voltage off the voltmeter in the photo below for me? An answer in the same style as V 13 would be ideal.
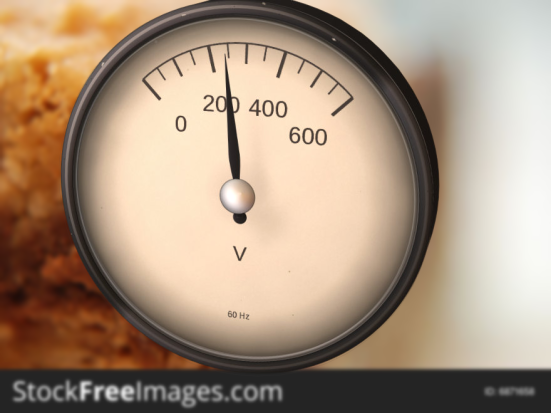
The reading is V 250
